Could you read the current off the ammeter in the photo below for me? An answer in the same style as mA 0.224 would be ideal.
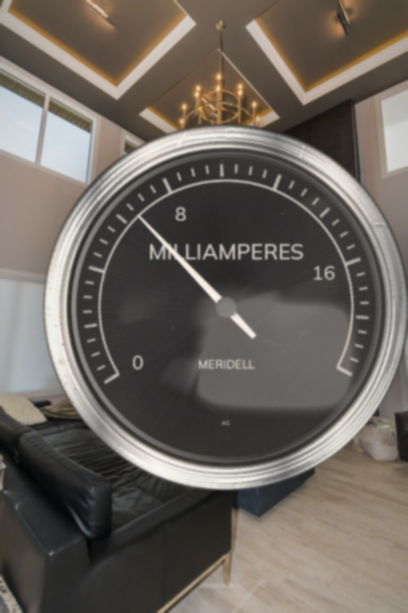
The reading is mA 6.5
